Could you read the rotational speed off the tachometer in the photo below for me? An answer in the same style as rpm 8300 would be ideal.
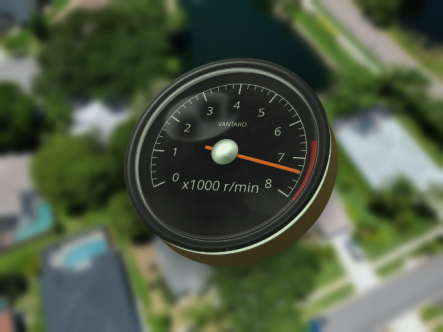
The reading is rpm 7400
